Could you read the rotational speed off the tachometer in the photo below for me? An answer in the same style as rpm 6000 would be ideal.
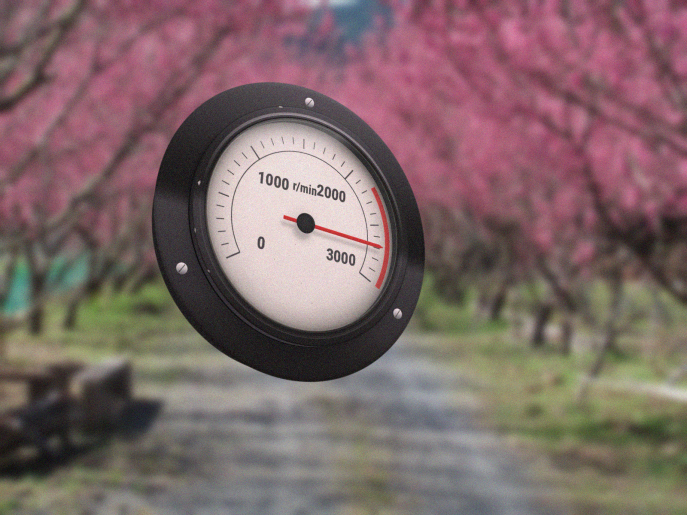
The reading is rpm 2700
